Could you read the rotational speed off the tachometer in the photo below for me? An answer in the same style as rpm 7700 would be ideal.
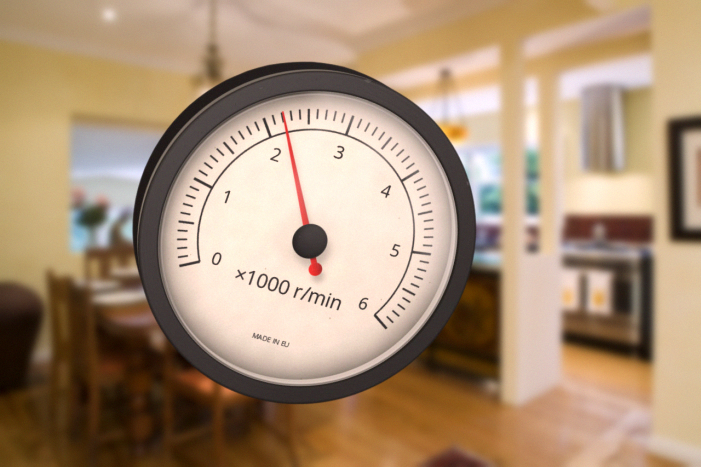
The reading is rpm 2200
